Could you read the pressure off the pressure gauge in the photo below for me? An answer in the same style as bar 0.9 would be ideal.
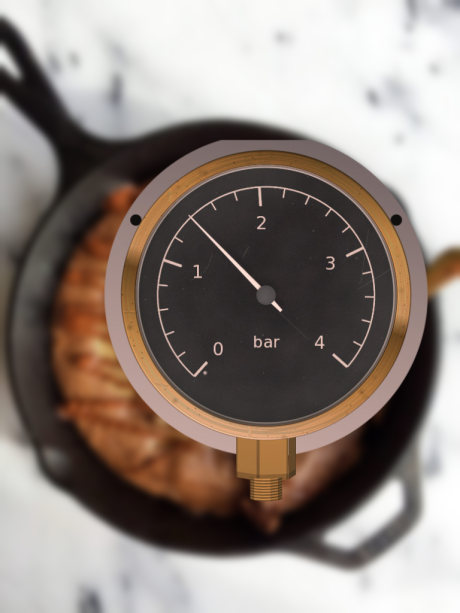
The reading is bar 1.4
